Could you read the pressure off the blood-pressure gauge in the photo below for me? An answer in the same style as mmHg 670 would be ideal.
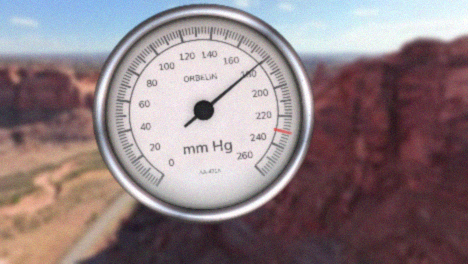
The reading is mmHg 180
